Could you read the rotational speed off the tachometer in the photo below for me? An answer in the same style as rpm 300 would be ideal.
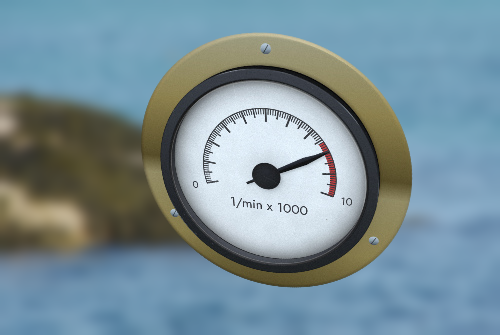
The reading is rpm 8000
